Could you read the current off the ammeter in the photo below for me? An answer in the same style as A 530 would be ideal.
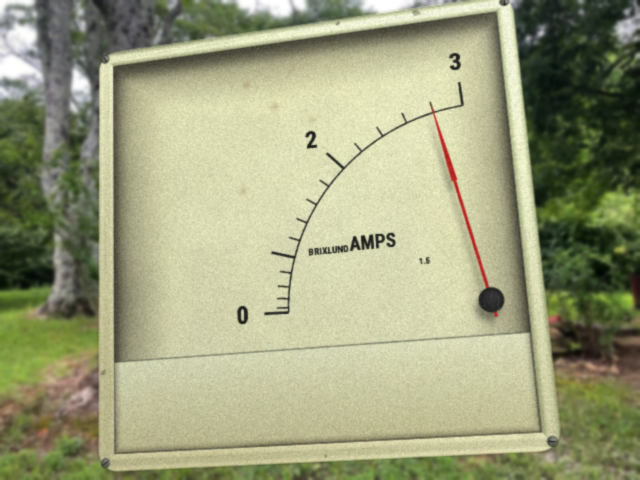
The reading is A 2.8
